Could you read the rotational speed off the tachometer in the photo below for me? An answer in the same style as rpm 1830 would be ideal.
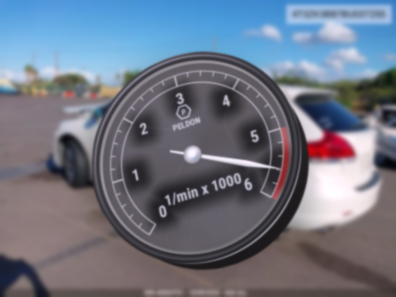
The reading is rpm 5600
